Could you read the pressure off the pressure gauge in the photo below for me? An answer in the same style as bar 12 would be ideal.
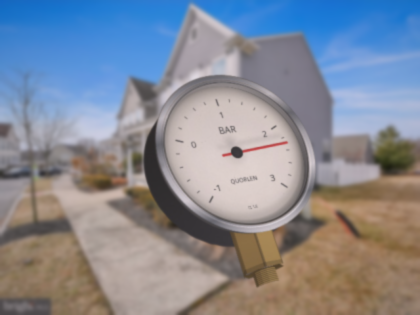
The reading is bar 2.3
